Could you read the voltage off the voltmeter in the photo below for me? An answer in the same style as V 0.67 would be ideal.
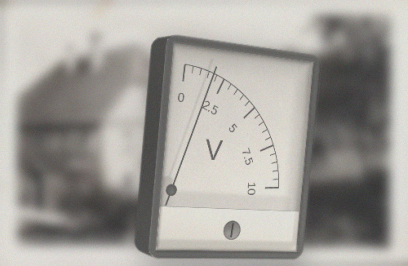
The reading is V 1.75
